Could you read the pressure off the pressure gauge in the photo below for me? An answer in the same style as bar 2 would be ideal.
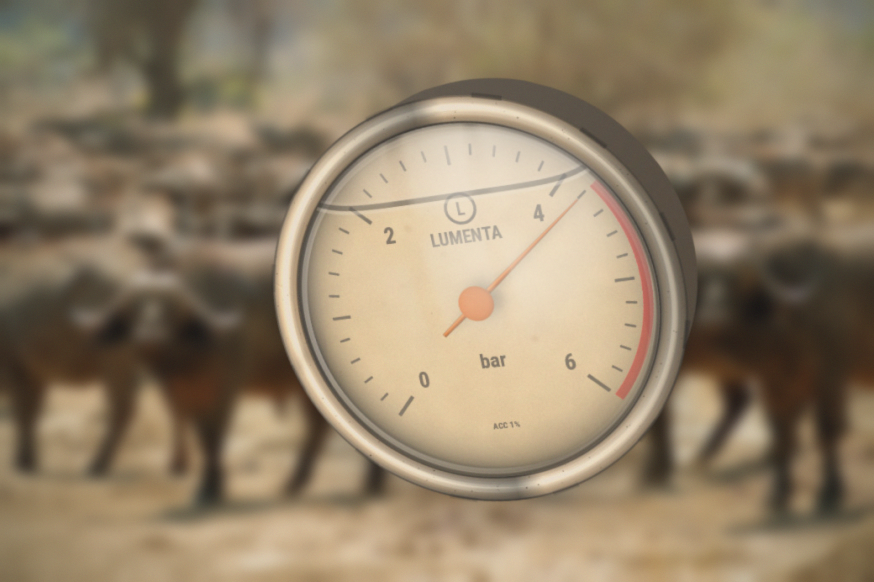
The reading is bar 4.2
